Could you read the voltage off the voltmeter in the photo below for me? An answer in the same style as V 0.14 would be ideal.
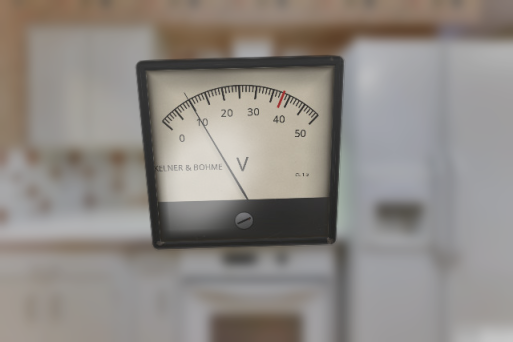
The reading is V 10
